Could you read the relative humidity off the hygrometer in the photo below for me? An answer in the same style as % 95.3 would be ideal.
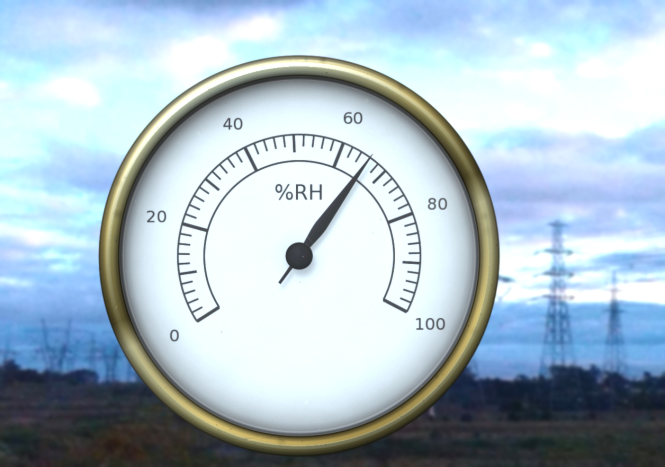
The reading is % 66
